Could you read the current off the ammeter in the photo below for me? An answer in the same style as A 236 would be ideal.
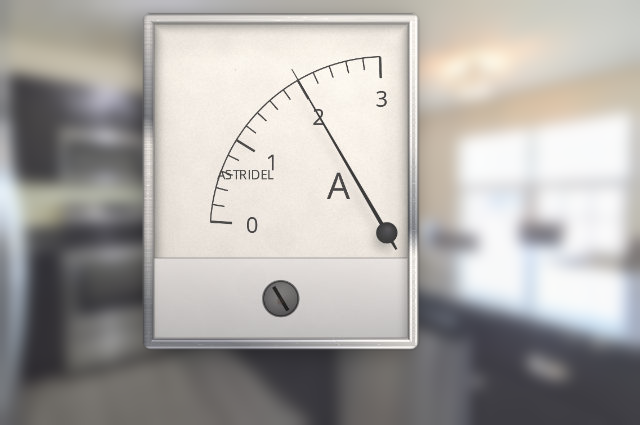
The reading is A 2
